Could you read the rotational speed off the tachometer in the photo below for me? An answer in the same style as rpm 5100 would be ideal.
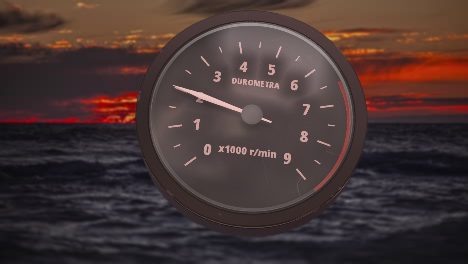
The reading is rpm 2000
